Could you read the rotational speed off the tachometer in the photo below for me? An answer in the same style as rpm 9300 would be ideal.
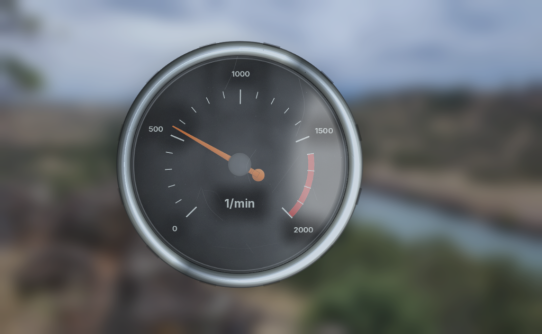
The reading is rpm 550
